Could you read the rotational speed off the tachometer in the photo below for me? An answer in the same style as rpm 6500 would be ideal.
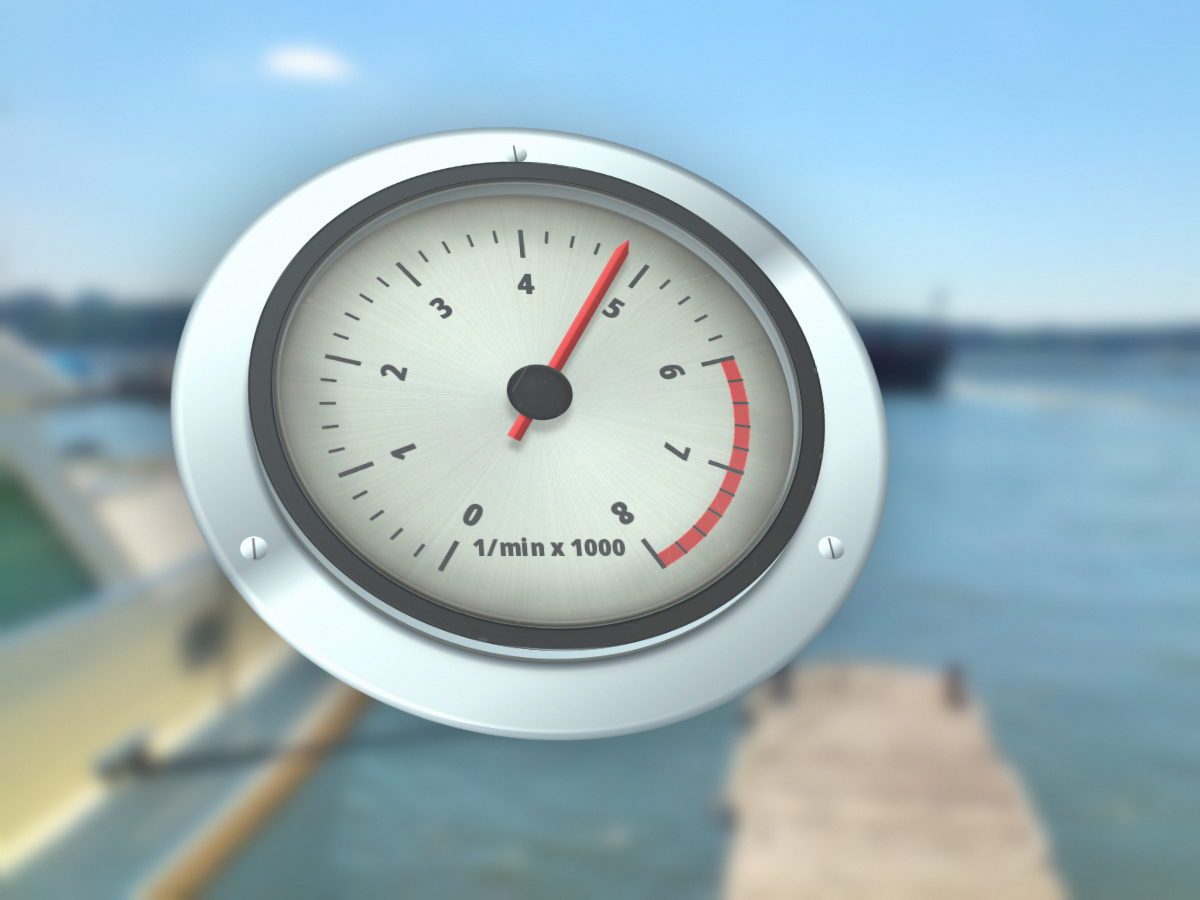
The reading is rpm 4800
